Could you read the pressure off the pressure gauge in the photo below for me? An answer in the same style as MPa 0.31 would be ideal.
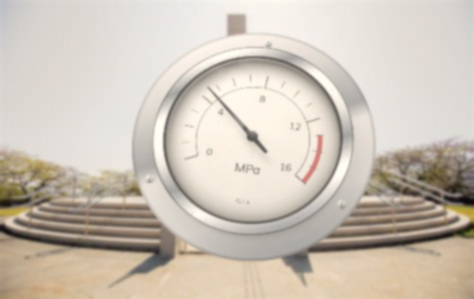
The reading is MPa 4.5
